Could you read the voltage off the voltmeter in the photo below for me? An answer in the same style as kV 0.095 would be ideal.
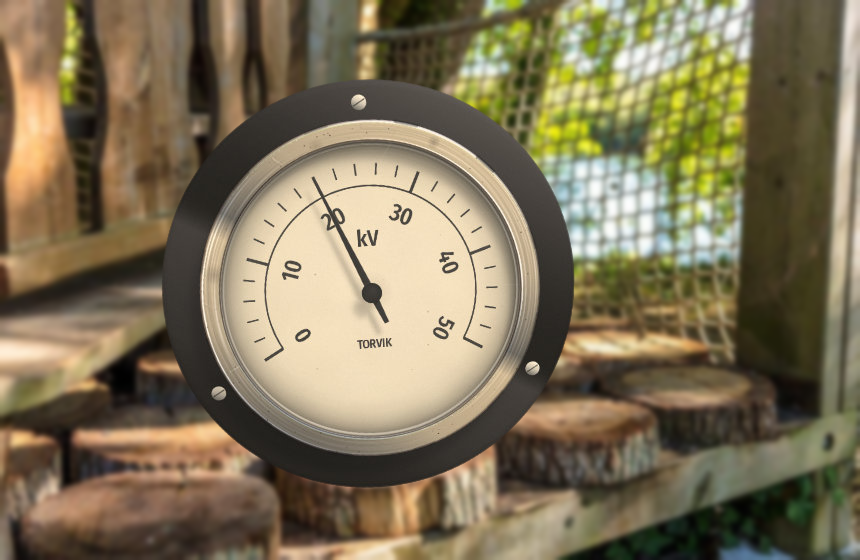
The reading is kV 20
